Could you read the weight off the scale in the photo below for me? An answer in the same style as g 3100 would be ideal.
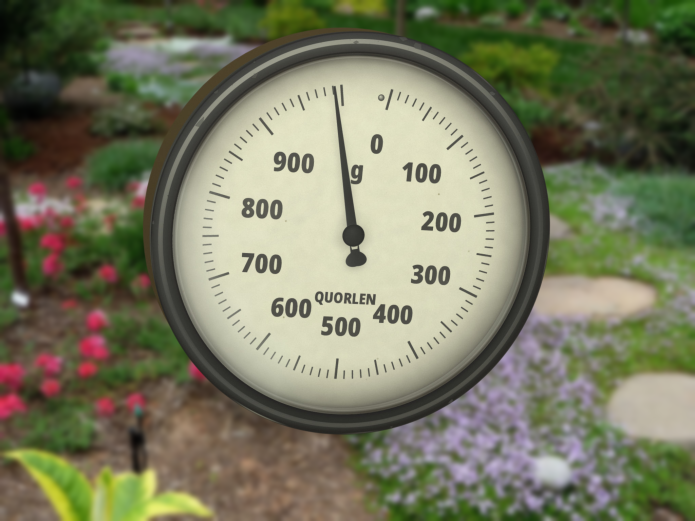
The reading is g 990
